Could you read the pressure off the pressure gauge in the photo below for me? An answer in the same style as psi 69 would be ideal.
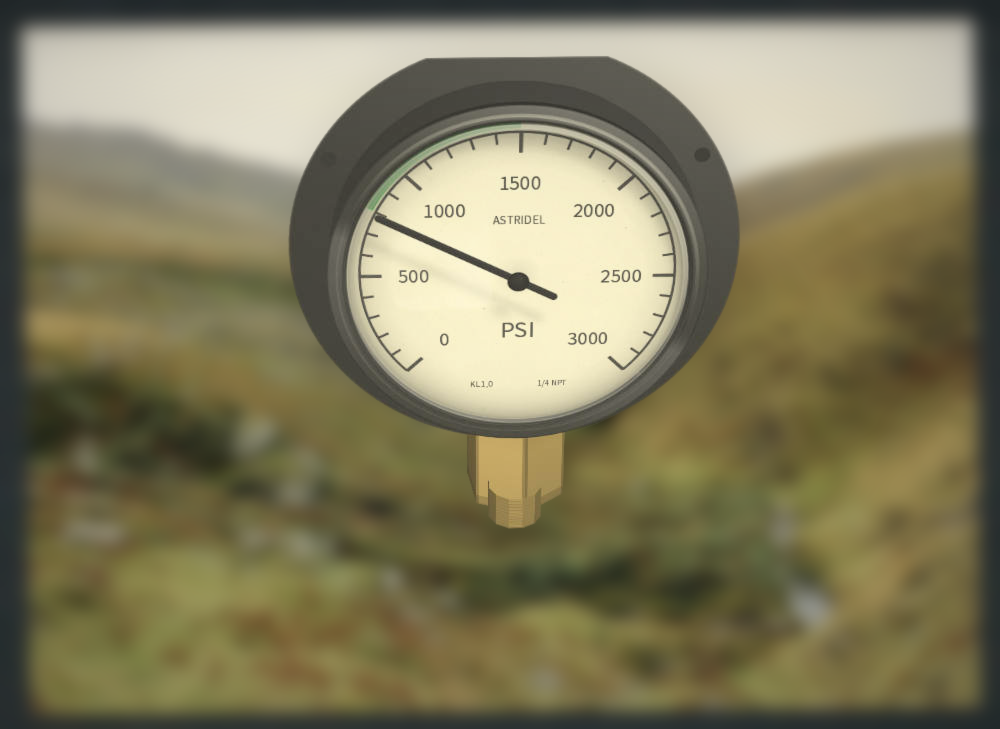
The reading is psi 800
